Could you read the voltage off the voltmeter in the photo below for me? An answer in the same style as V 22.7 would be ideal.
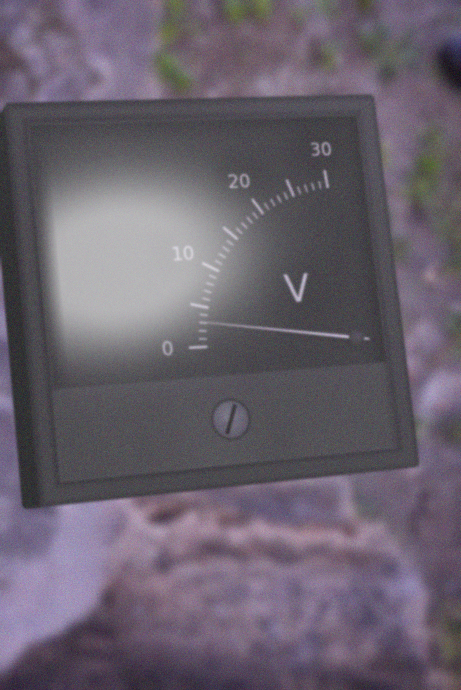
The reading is V 3
